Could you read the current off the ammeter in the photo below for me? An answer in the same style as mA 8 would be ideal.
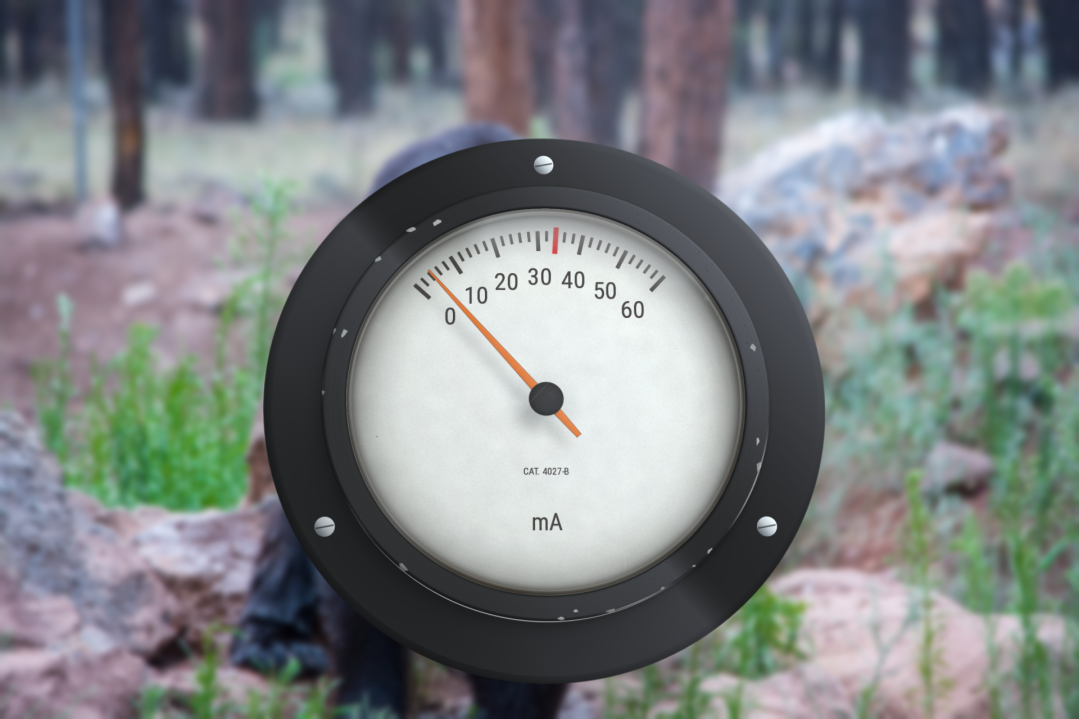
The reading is mA 4
